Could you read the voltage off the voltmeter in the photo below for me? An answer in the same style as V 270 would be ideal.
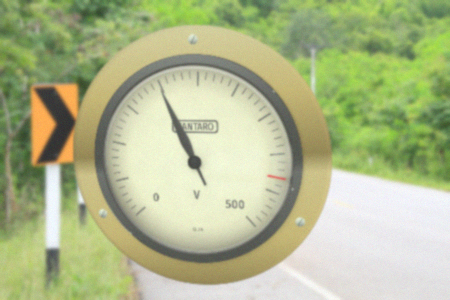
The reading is V 200
